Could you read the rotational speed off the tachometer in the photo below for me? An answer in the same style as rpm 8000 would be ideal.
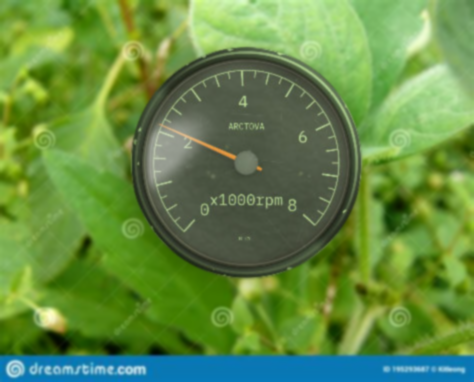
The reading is rpm 2125
